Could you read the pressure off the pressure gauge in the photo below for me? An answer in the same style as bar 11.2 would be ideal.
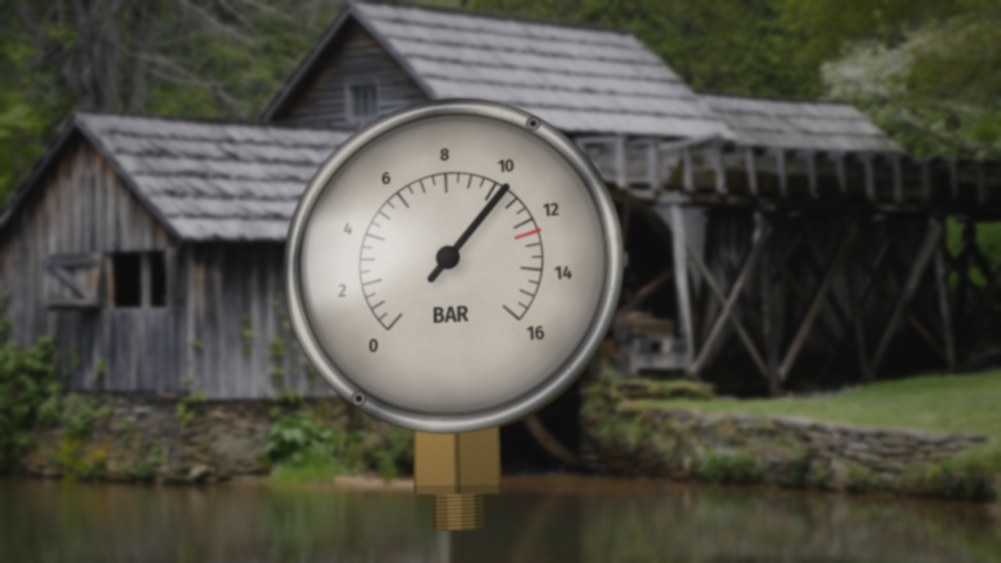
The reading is bar 10.5
